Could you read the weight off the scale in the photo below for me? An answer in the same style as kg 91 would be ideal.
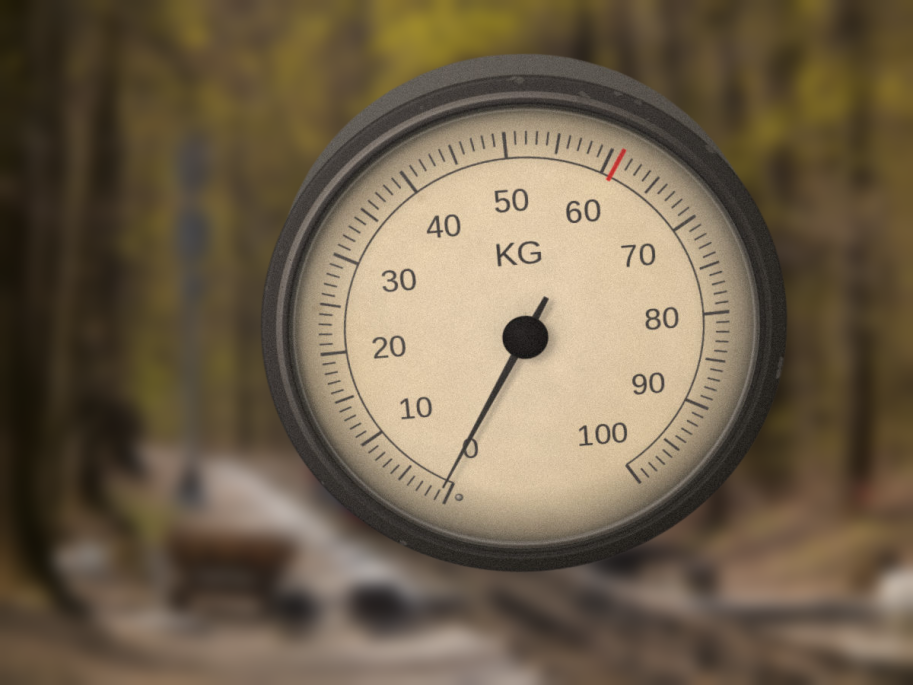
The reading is kg 1
